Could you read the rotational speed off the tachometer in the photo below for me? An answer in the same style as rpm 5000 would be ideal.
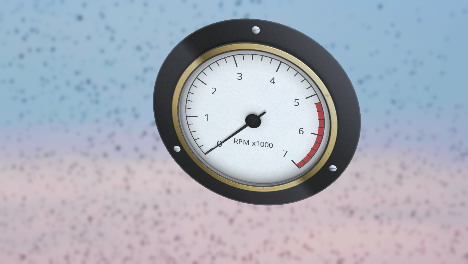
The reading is rpm 0
